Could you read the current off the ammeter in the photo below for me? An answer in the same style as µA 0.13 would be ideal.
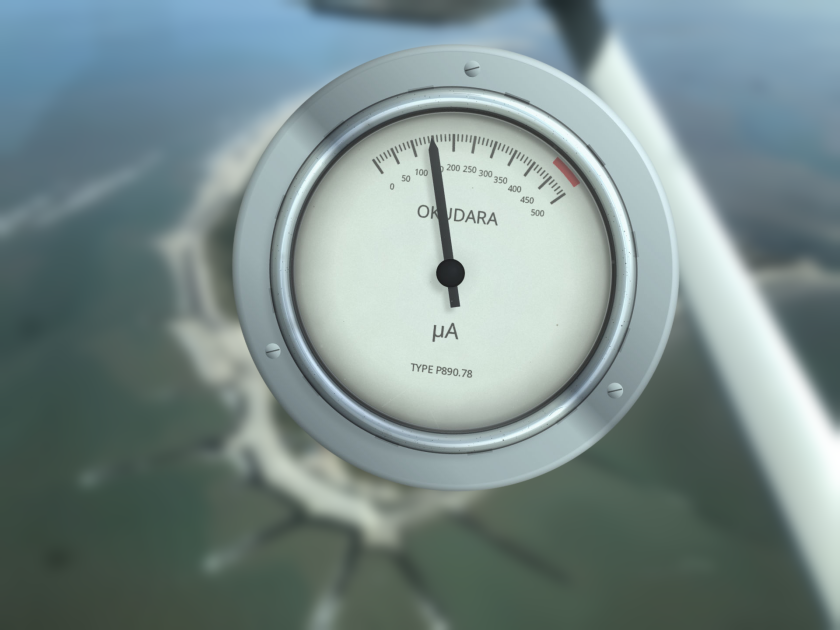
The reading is µA 150
